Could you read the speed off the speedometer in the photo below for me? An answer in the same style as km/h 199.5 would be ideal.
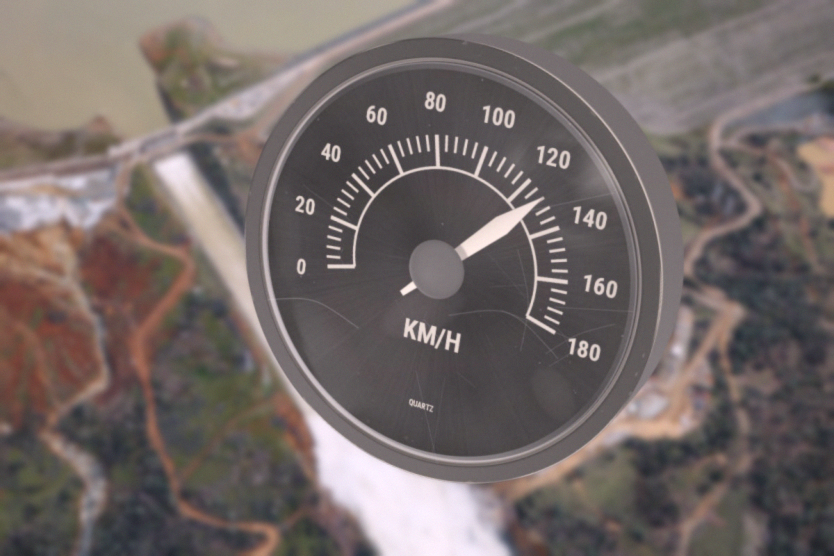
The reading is km/h 128
